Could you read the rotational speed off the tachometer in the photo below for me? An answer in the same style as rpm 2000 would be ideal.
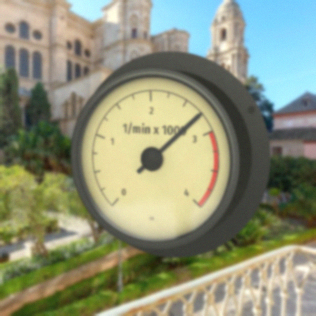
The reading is rpm 2750
